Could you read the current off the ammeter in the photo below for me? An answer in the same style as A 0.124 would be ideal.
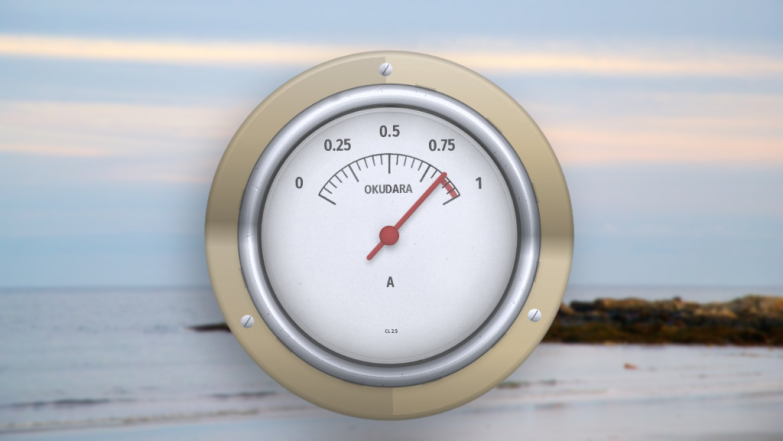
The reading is A 0.85
